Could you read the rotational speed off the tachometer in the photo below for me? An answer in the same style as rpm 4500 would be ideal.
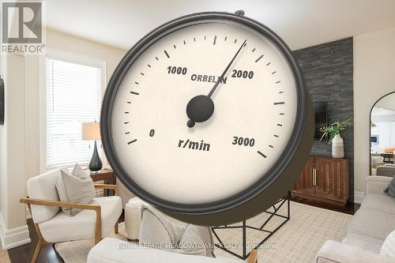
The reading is rpm 1800
